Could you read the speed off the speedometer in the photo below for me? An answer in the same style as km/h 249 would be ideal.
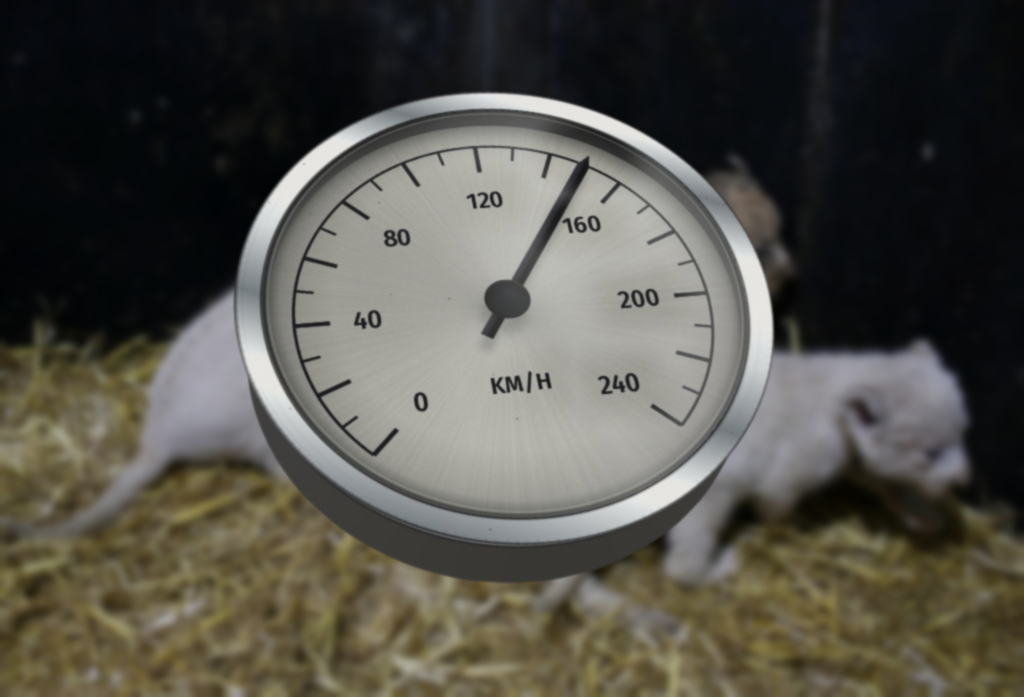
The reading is km/h 150
